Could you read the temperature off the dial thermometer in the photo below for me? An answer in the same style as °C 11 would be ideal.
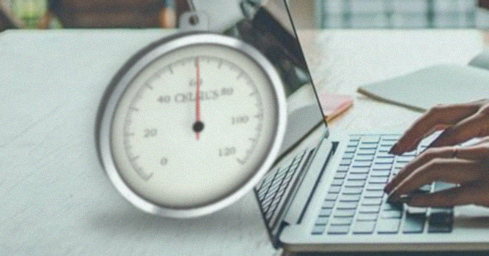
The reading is °C 60
